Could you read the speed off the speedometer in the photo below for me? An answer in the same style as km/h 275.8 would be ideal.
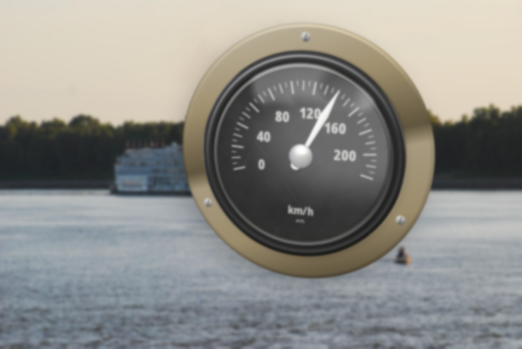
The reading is km/h 140
